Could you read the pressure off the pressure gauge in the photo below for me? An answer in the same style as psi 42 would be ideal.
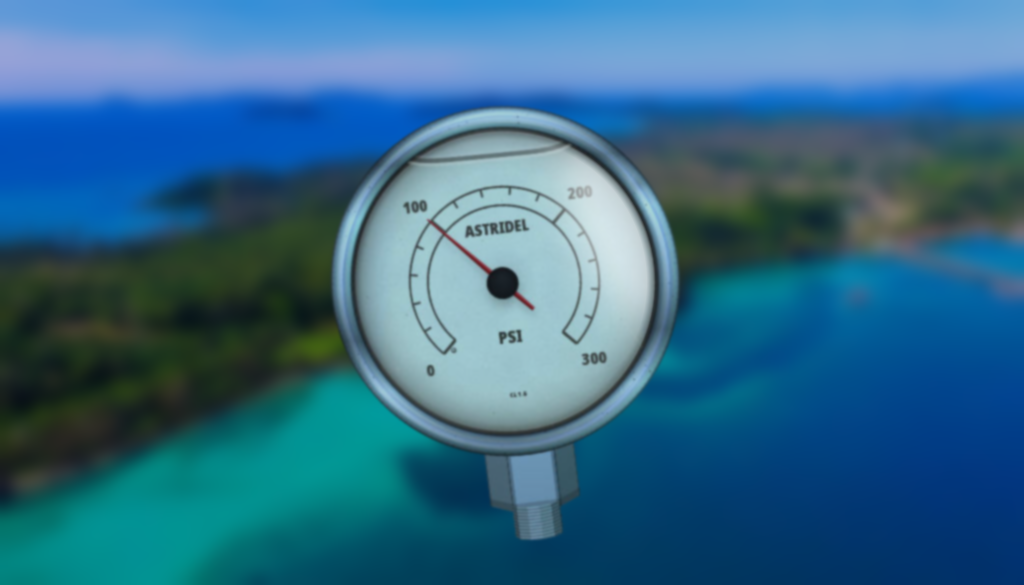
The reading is psi 100
